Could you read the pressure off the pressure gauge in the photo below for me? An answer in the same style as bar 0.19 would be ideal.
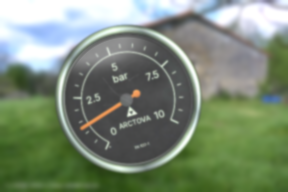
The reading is bar 1.25
